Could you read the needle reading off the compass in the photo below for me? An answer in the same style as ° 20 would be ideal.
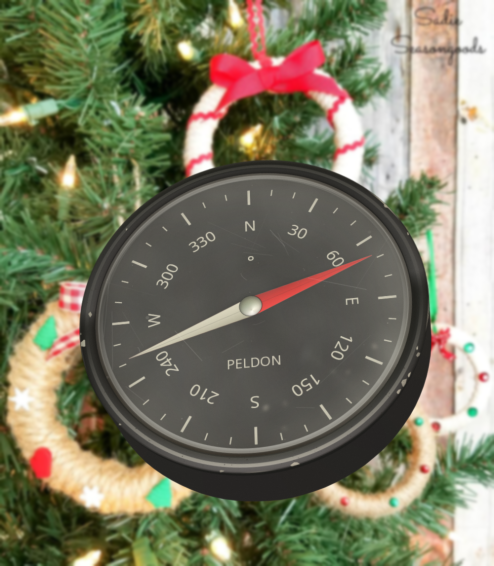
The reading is ° 70
